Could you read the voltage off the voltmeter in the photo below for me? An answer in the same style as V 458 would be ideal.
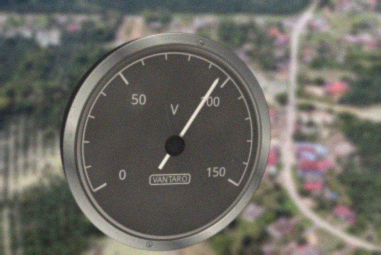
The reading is V 95
